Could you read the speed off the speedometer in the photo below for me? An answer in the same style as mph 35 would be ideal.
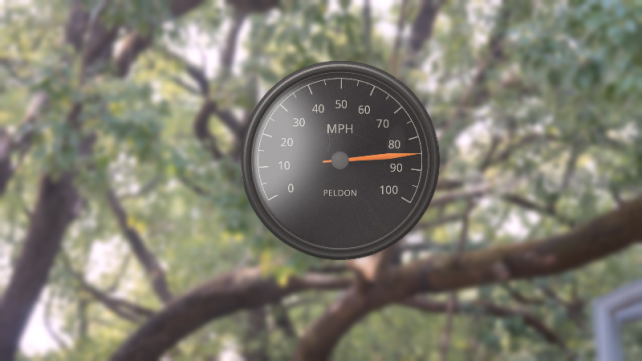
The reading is mph 85
